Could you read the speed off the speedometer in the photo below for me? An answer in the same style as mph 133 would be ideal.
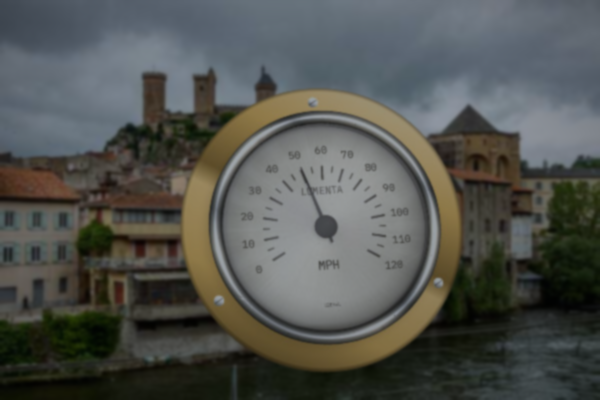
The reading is mph 50
